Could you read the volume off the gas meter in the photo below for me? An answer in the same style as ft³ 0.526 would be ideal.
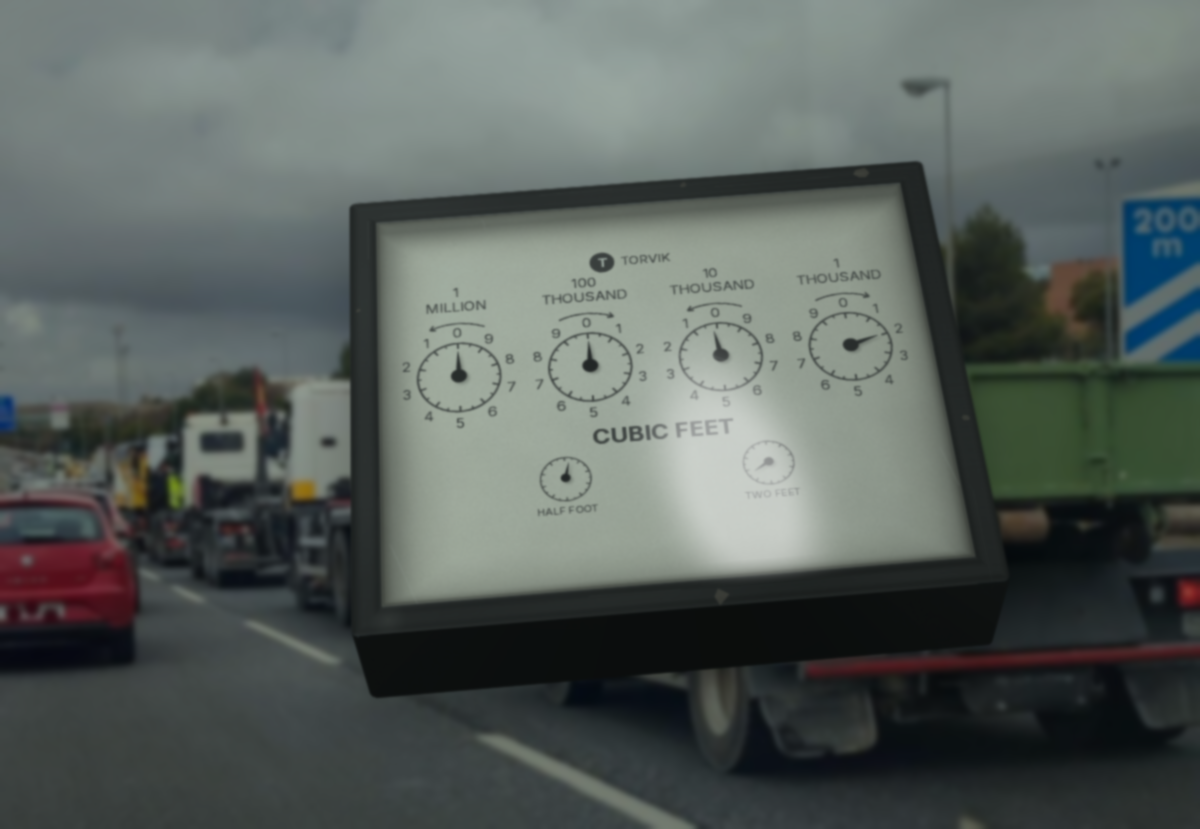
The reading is ft³ 200
